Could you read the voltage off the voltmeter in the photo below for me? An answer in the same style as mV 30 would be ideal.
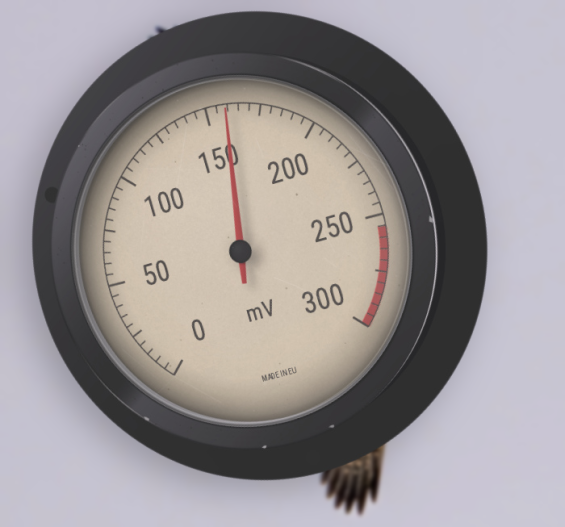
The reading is mV 160
